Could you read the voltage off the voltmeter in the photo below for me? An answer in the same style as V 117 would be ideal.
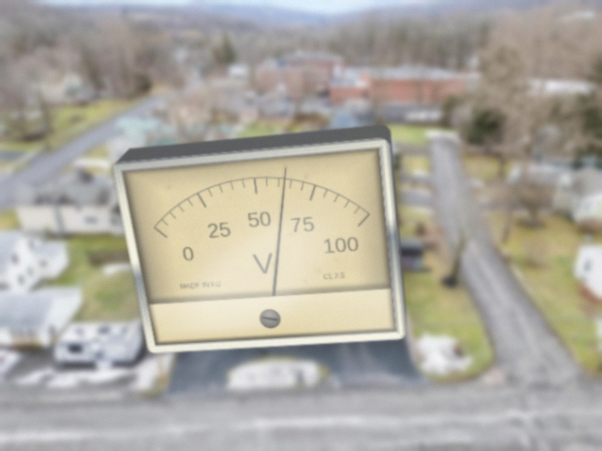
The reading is V 62.5
